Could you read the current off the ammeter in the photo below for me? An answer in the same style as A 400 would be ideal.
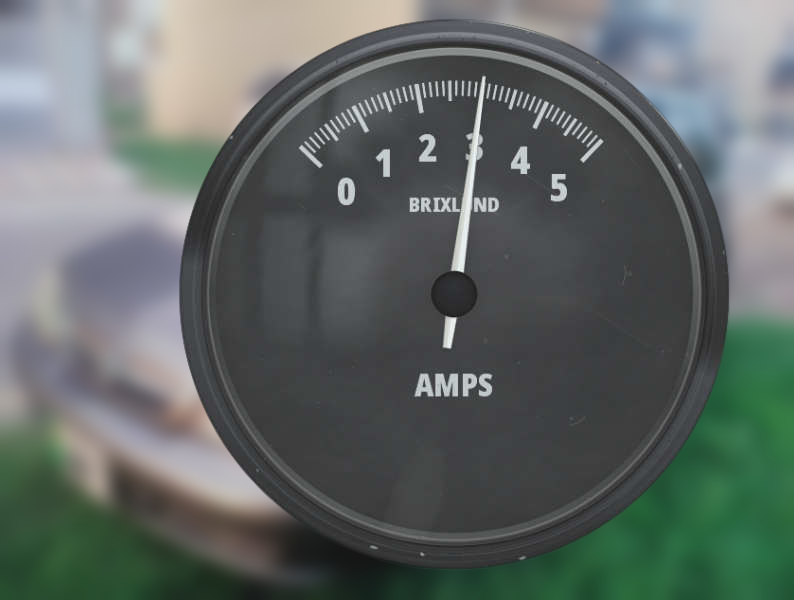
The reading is A 3
